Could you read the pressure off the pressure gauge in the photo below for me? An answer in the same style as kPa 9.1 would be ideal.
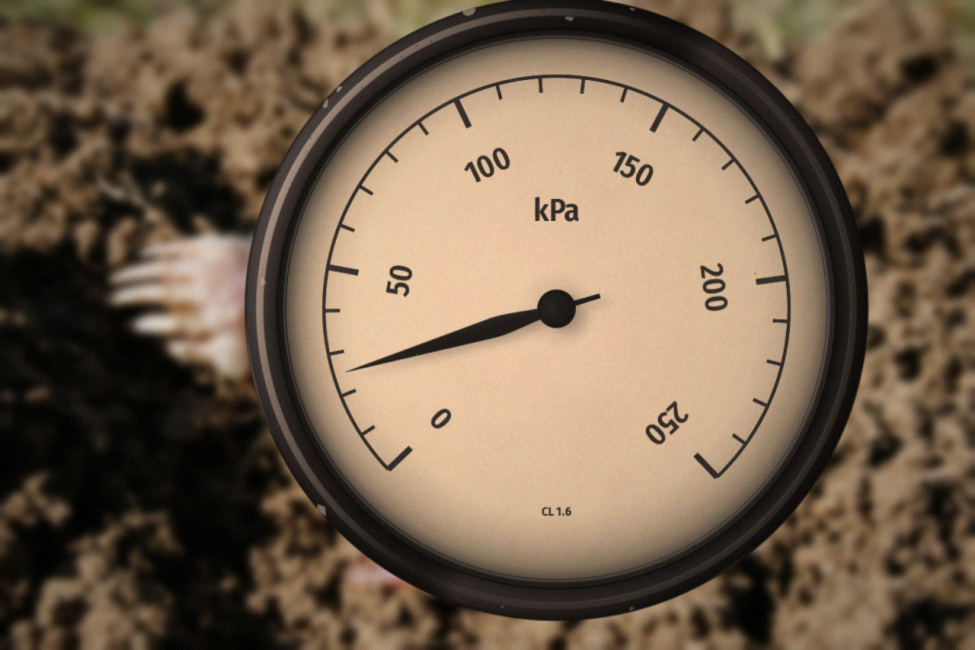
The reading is kPa 25
